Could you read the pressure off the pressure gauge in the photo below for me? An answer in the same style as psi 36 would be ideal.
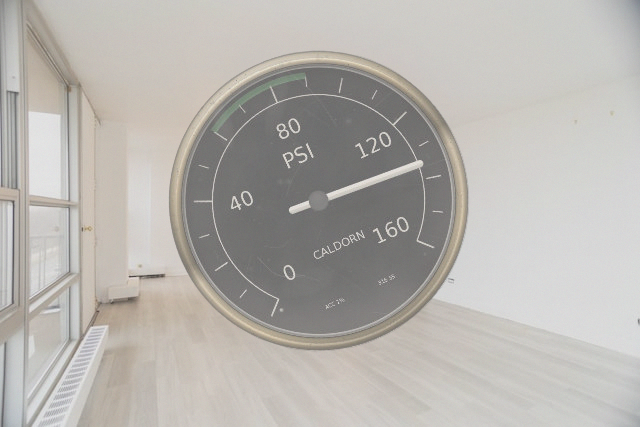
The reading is psi 135
